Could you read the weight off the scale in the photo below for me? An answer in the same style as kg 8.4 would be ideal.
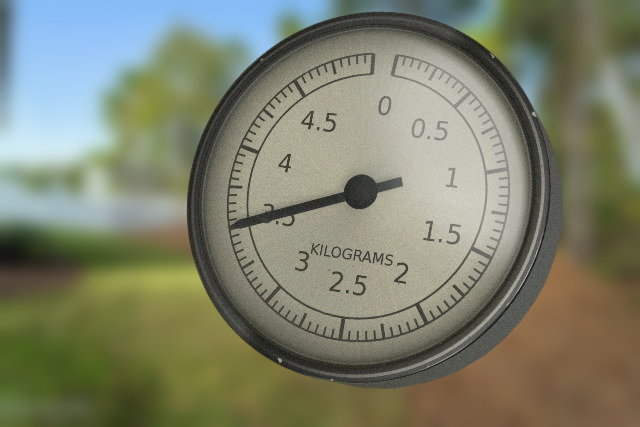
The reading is kg 3.5
